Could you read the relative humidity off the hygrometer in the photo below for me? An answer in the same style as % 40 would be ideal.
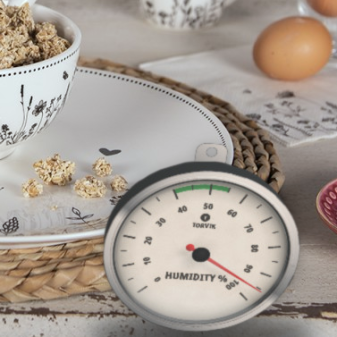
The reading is % 95
